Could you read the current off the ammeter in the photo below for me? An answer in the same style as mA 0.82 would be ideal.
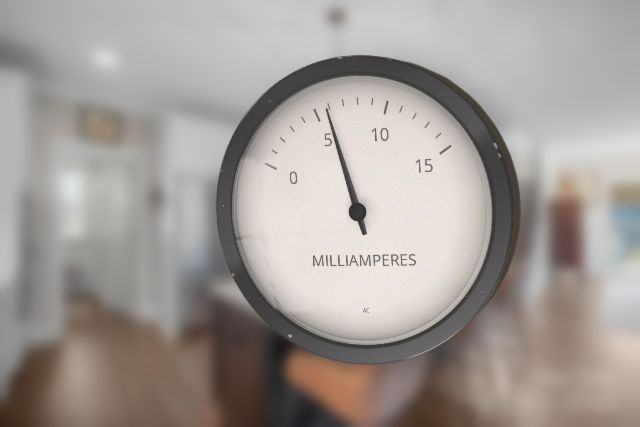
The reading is mA 6
